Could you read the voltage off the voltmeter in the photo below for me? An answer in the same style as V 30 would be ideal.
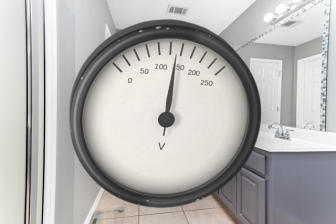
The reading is V 137.5
